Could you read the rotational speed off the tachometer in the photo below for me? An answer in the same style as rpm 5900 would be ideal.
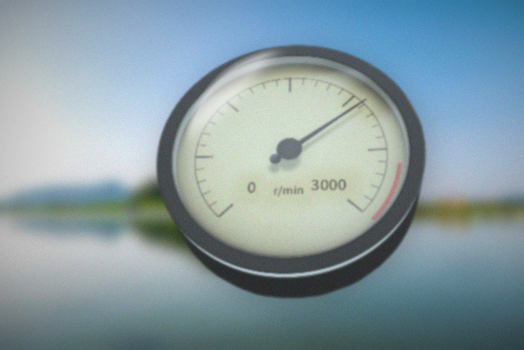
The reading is rpm 2100
